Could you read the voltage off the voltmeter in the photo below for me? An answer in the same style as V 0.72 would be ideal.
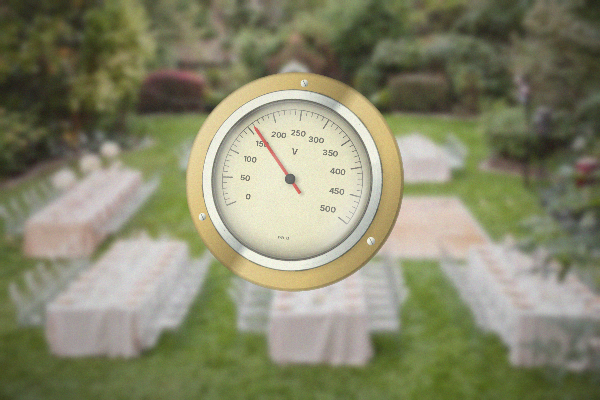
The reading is V 160
